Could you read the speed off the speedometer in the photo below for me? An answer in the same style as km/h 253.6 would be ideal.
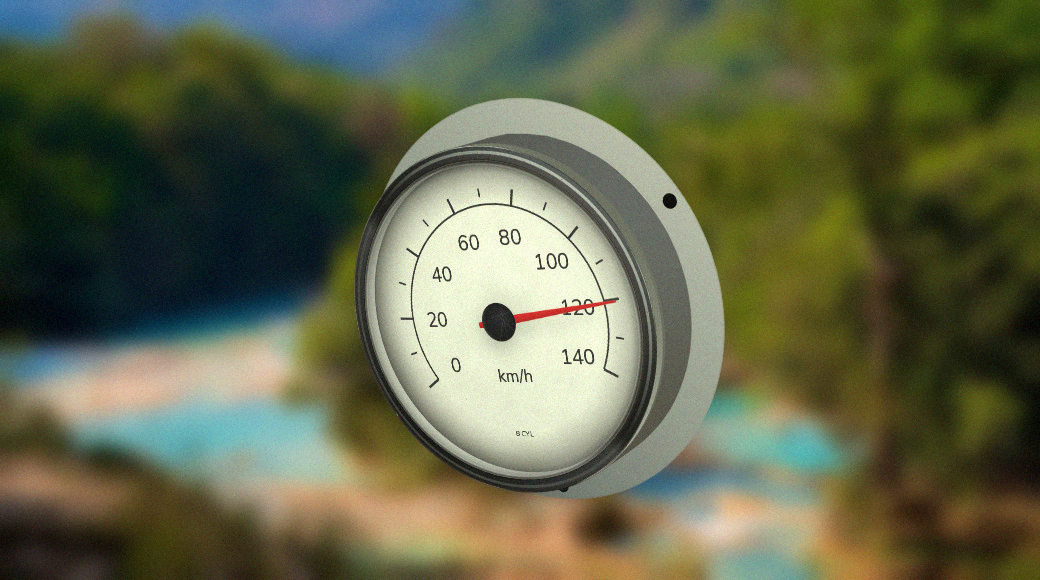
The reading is km/h 120
